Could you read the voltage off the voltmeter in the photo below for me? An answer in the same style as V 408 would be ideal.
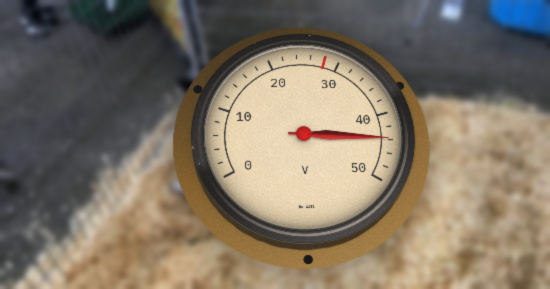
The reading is V 44
